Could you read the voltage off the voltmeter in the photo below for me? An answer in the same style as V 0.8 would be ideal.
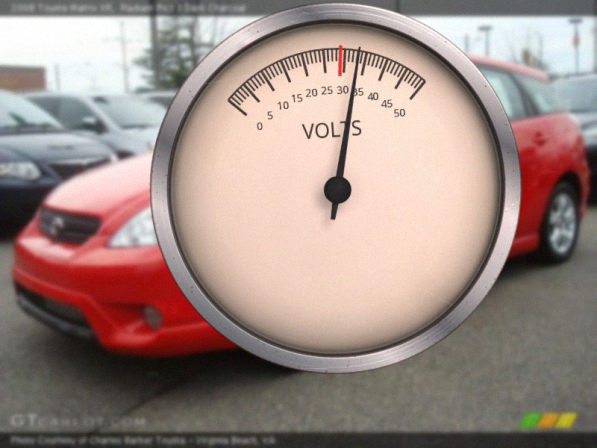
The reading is V 33
